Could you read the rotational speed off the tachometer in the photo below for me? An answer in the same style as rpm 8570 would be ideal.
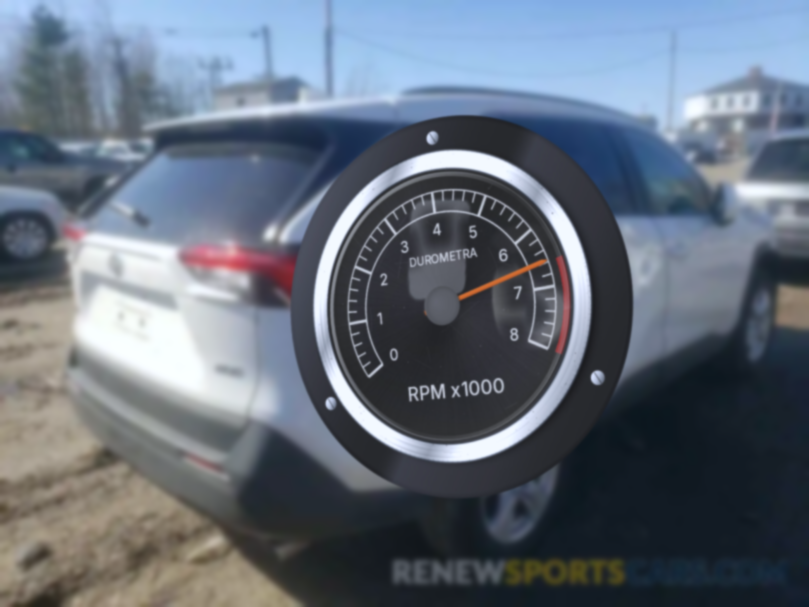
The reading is rpm 6600
